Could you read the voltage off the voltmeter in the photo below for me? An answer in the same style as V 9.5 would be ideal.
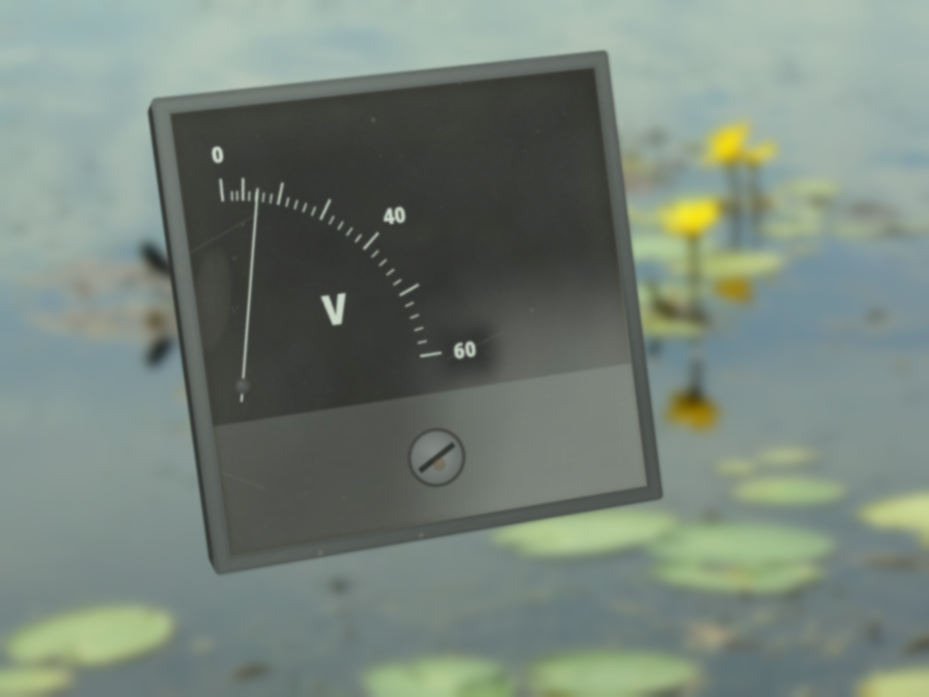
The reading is V 14
